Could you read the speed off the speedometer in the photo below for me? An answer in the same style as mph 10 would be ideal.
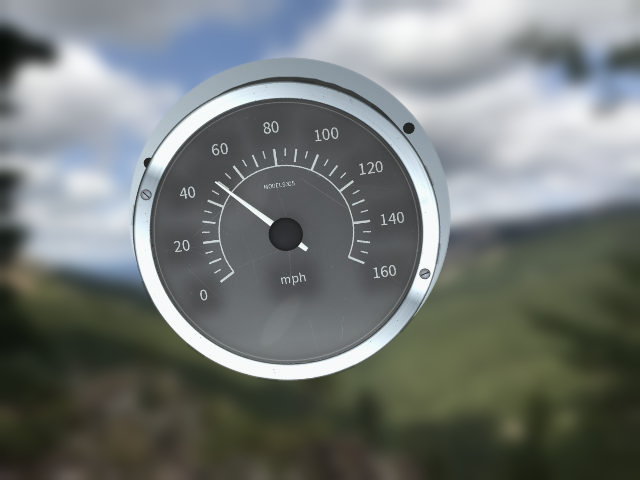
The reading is mph 50
